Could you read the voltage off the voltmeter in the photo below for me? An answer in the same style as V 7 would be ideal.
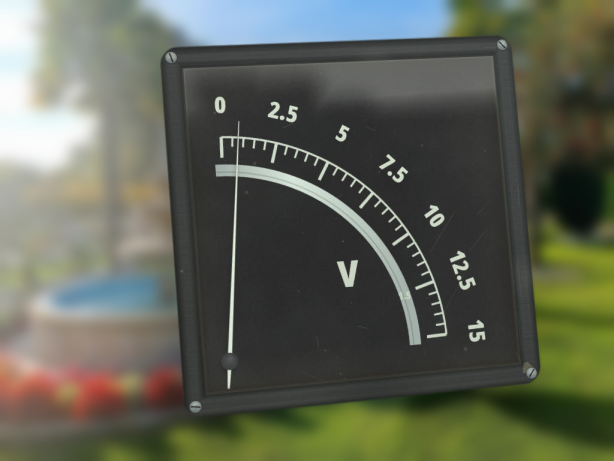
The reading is V 0.75
